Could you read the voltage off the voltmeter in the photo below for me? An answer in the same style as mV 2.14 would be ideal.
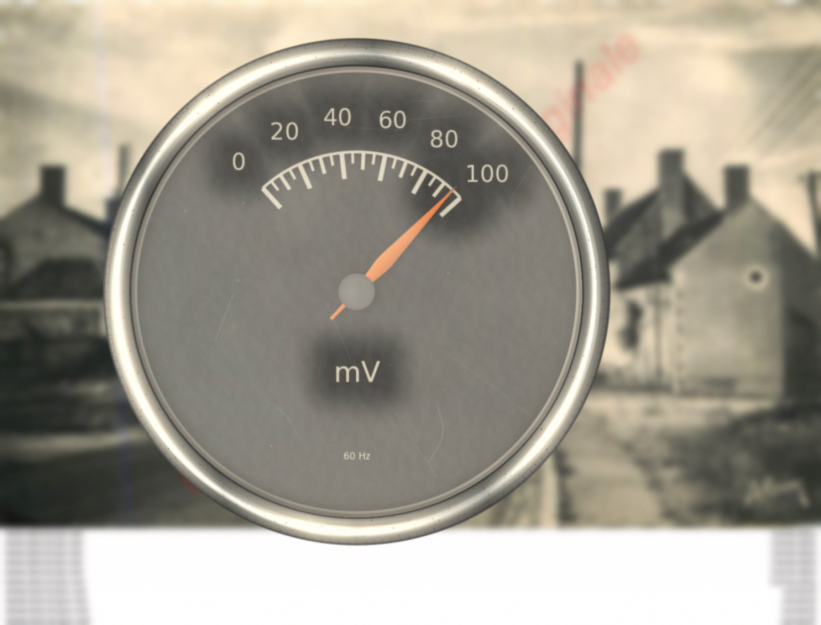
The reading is mV 95
